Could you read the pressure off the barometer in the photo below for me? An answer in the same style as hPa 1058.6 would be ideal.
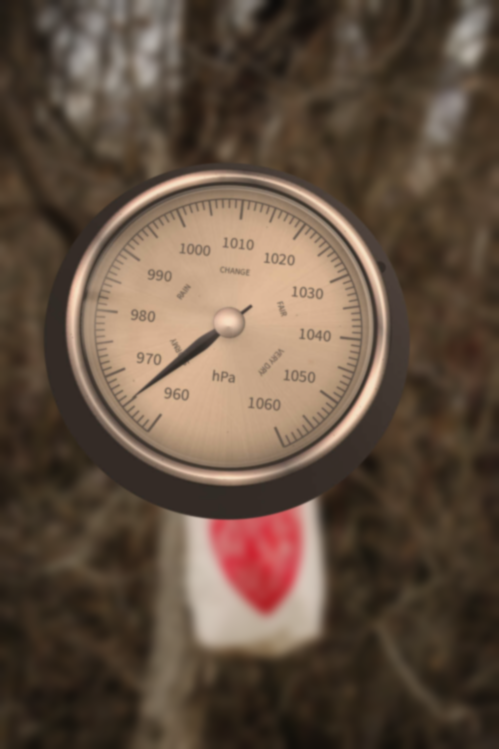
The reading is hPa 965
